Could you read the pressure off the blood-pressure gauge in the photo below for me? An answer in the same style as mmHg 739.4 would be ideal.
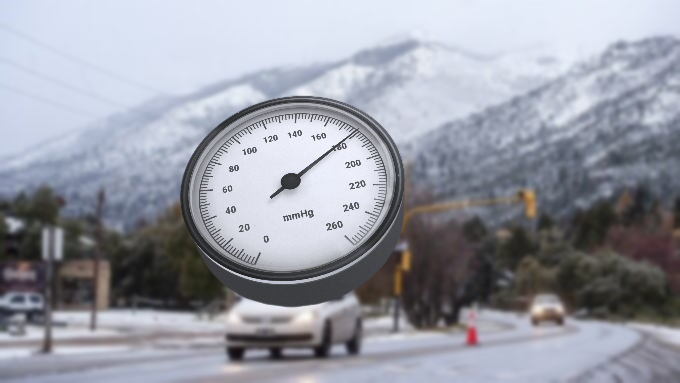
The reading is mmHg 180
